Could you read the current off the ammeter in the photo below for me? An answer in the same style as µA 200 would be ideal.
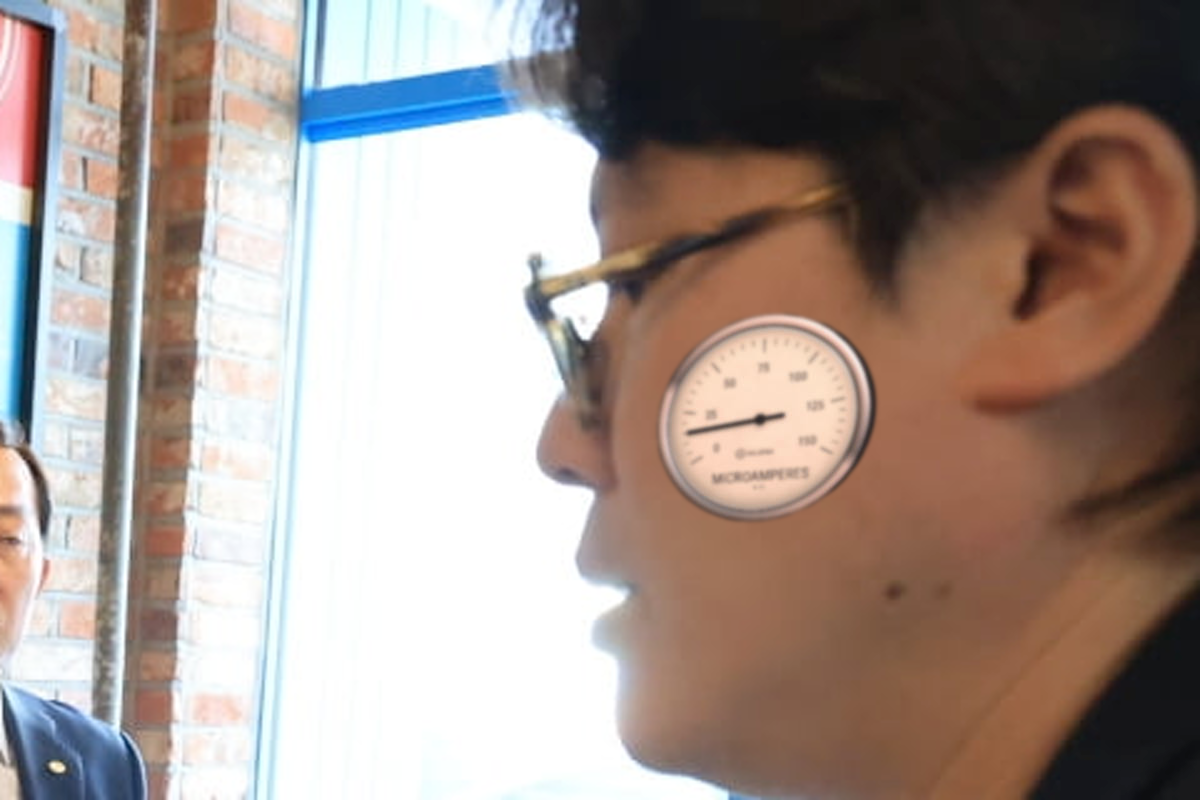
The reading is µA 15
